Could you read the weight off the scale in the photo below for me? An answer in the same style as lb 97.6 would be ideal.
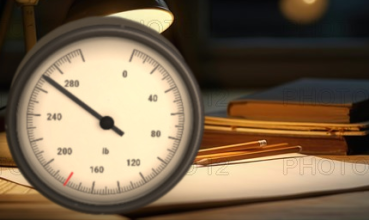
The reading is lb 270
